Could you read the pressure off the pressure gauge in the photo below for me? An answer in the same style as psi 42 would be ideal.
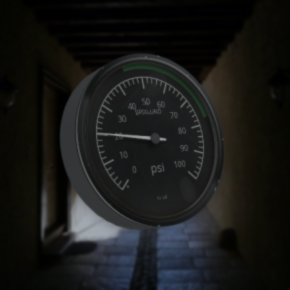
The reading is psi 20
